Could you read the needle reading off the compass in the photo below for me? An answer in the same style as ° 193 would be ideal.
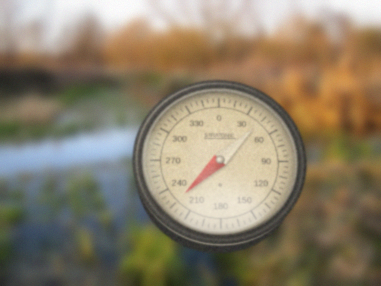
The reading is ° 225
